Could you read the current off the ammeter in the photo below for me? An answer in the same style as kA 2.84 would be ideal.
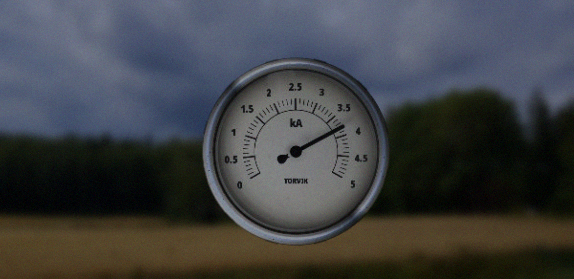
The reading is kA 3.8
